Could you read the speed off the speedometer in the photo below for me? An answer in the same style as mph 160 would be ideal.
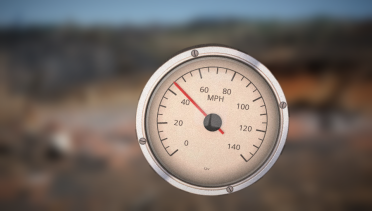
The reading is mph 45
